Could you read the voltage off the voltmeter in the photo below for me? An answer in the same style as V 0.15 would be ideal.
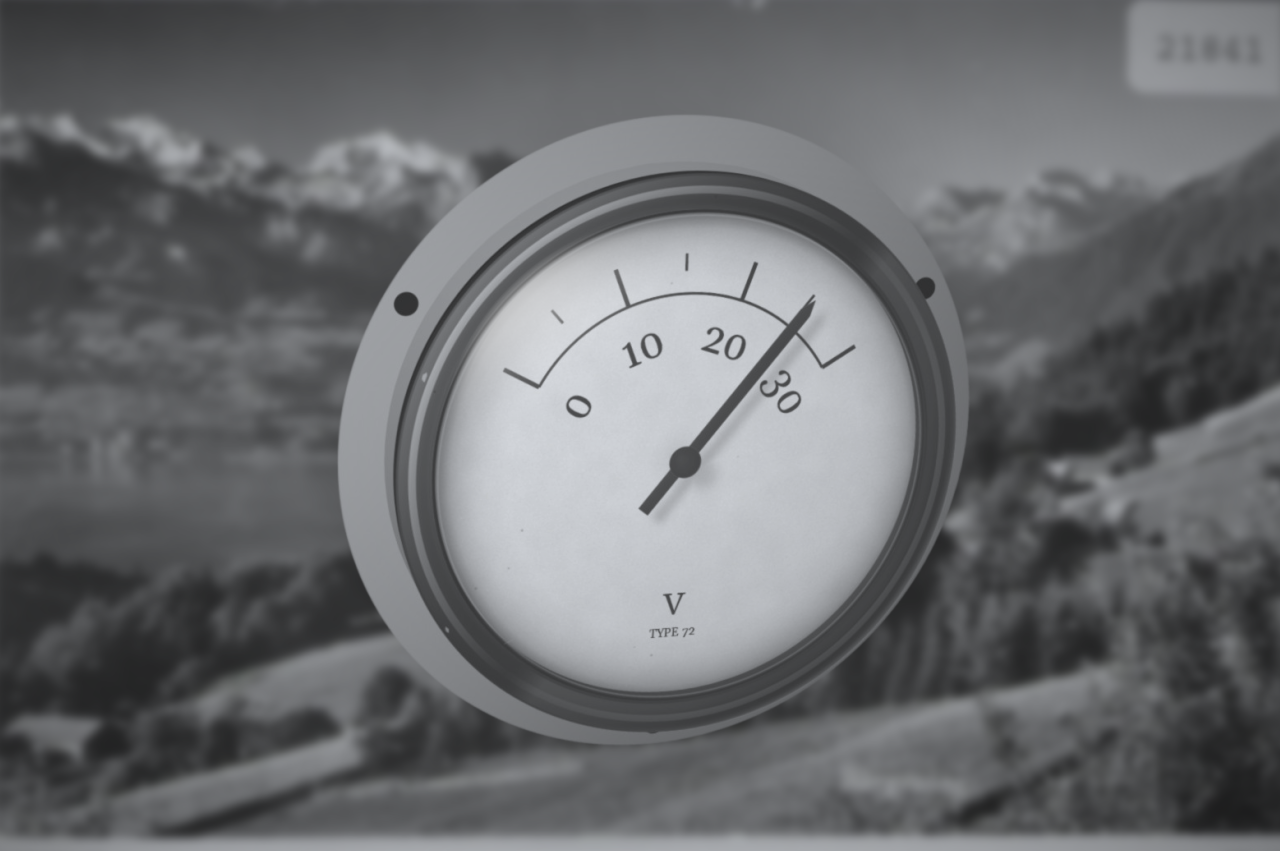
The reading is V 25
